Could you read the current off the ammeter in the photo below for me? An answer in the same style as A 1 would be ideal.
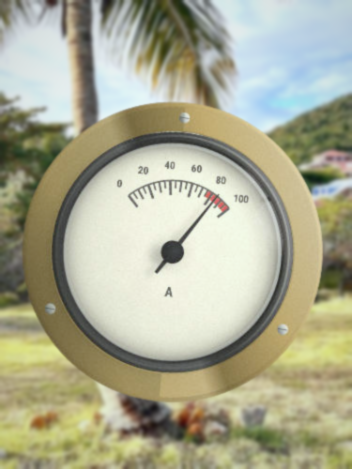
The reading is A 85
